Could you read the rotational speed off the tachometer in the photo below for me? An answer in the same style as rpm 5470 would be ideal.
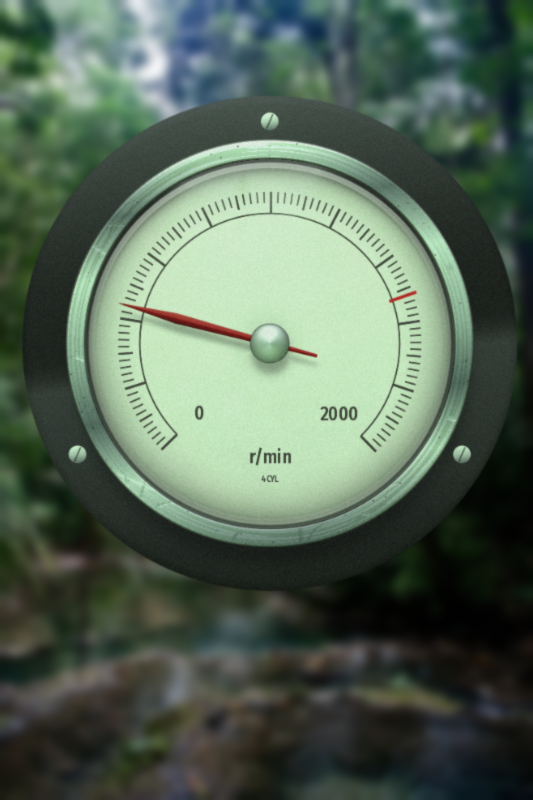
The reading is rpm 440
